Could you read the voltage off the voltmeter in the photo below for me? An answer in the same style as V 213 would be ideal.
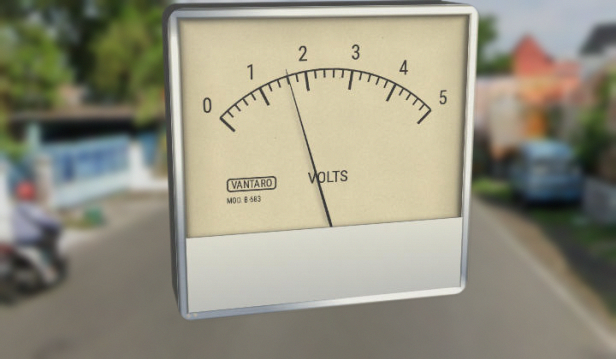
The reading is V 1.6
